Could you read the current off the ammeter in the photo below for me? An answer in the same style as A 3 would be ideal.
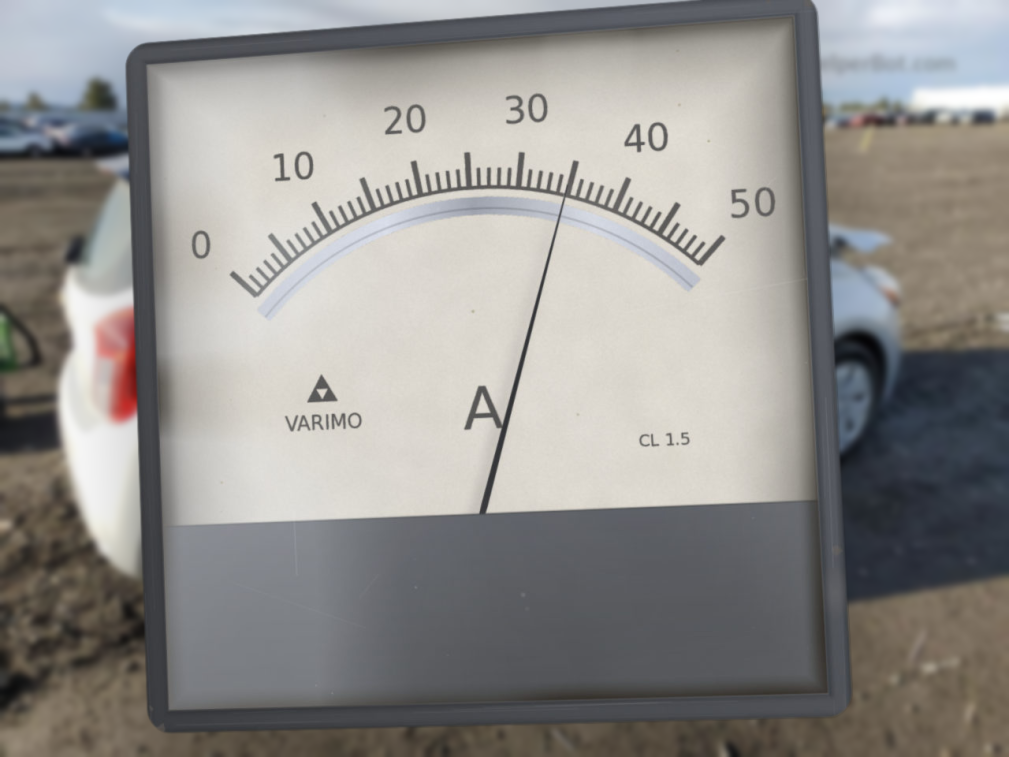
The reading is A 35
